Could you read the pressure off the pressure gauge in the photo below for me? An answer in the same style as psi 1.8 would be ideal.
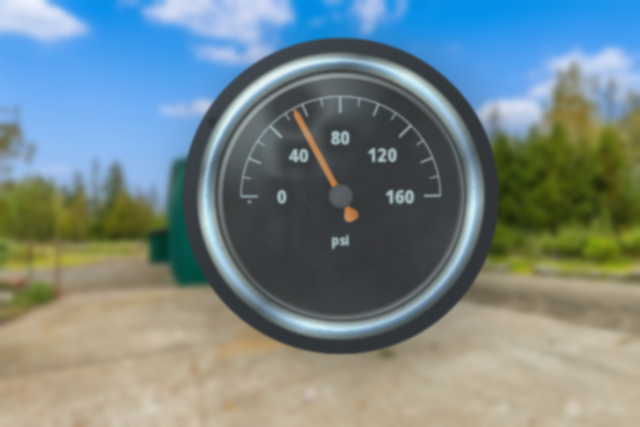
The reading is psi 55
